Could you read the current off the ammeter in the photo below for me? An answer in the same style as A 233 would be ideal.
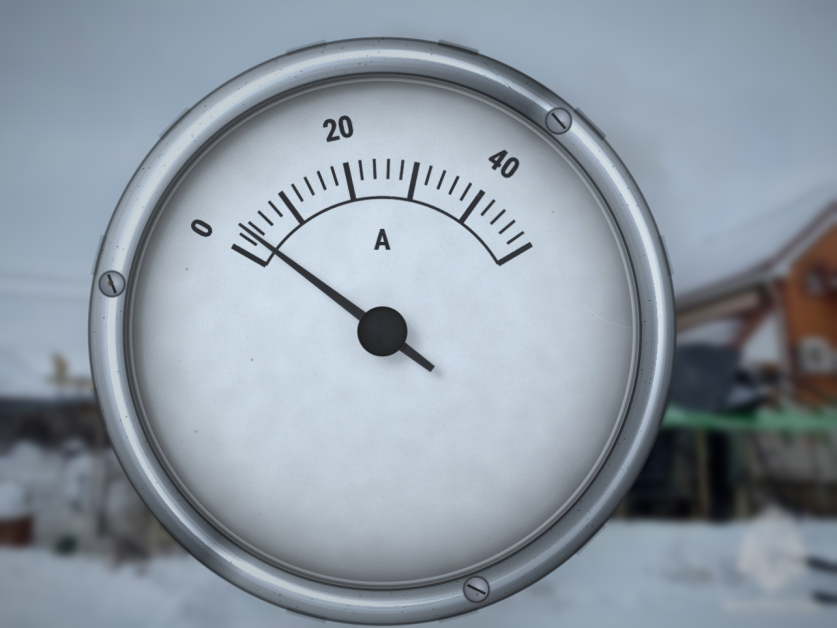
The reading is A 3
